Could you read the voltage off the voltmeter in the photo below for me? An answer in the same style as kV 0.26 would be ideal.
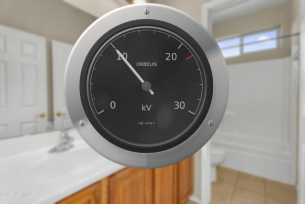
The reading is kV 10
